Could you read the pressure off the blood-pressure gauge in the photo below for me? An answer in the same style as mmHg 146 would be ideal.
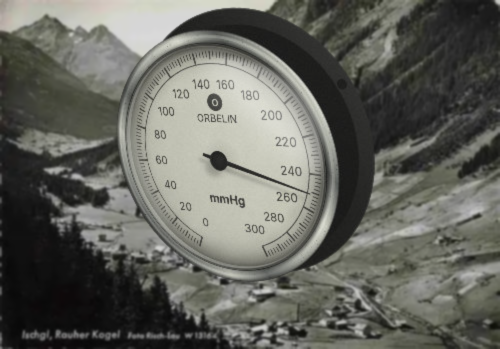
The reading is mmHg 250
